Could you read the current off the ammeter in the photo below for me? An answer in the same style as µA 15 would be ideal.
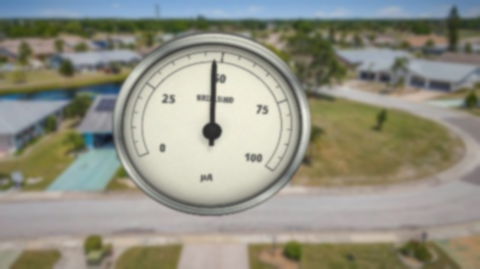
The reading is µA 47.5
